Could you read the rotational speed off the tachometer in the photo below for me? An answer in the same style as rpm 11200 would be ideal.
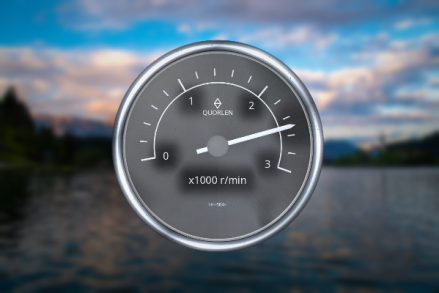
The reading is rpm 2500
